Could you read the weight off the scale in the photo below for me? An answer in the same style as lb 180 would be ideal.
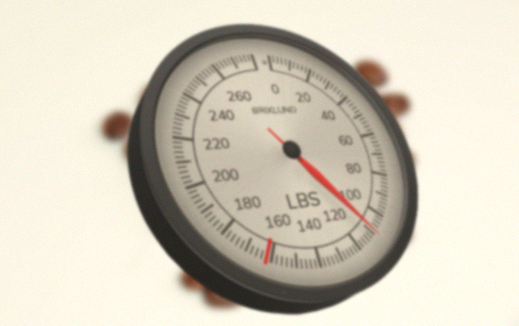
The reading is lb 110
